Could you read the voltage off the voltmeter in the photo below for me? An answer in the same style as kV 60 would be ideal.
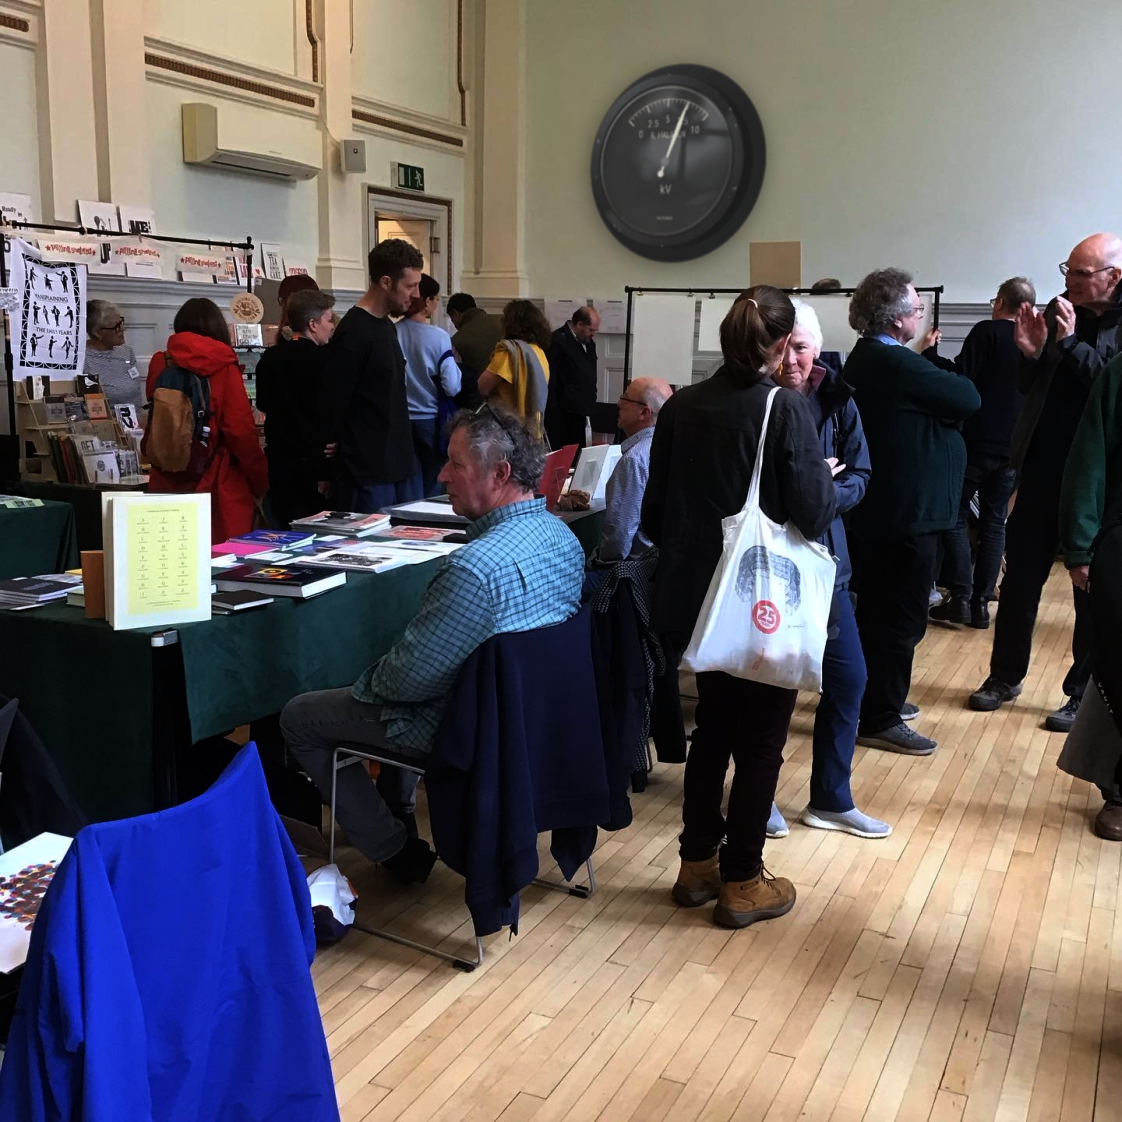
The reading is kV 7.5
